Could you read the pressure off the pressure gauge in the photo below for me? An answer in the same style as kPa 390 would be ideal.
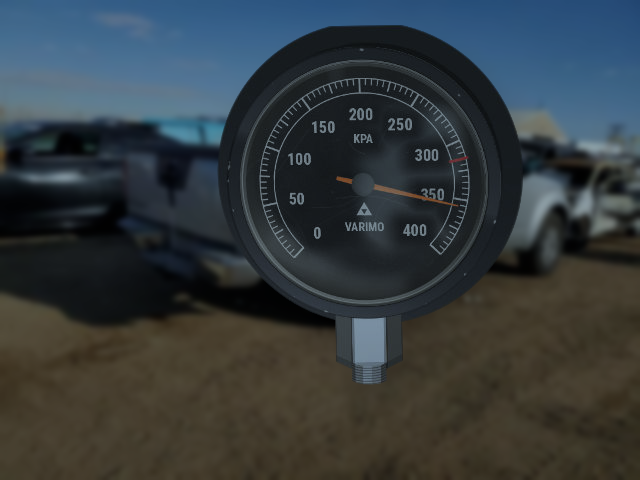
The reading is kPa 355
